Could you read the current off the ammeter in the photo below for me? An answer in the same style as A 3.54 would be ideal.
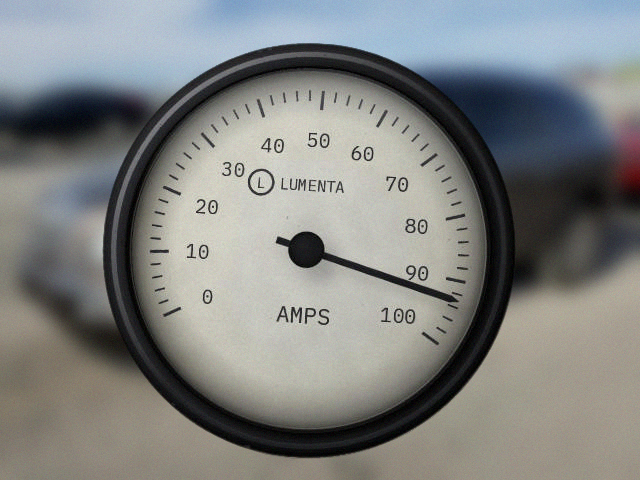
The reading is A 93
